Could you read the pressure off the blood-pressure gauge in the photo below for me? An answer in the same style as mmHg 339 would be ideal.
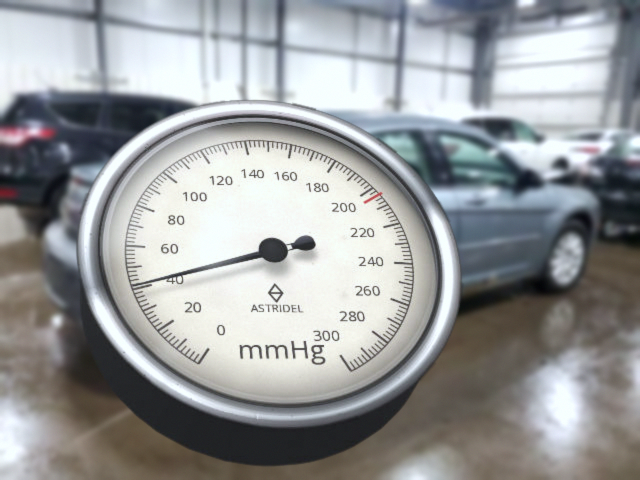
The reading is mmHg 40
